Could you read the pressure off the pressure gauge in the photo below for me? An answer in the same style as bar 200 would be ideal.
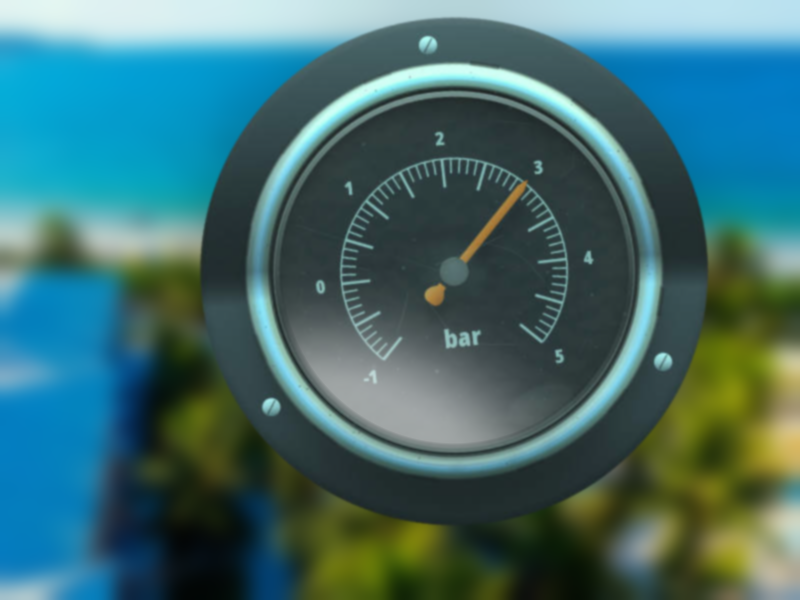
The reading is bar 3
